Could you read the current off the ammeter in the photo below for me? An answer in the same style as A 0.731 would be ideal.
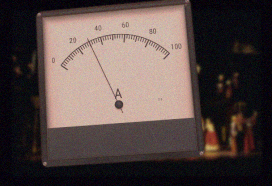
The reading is A 30
